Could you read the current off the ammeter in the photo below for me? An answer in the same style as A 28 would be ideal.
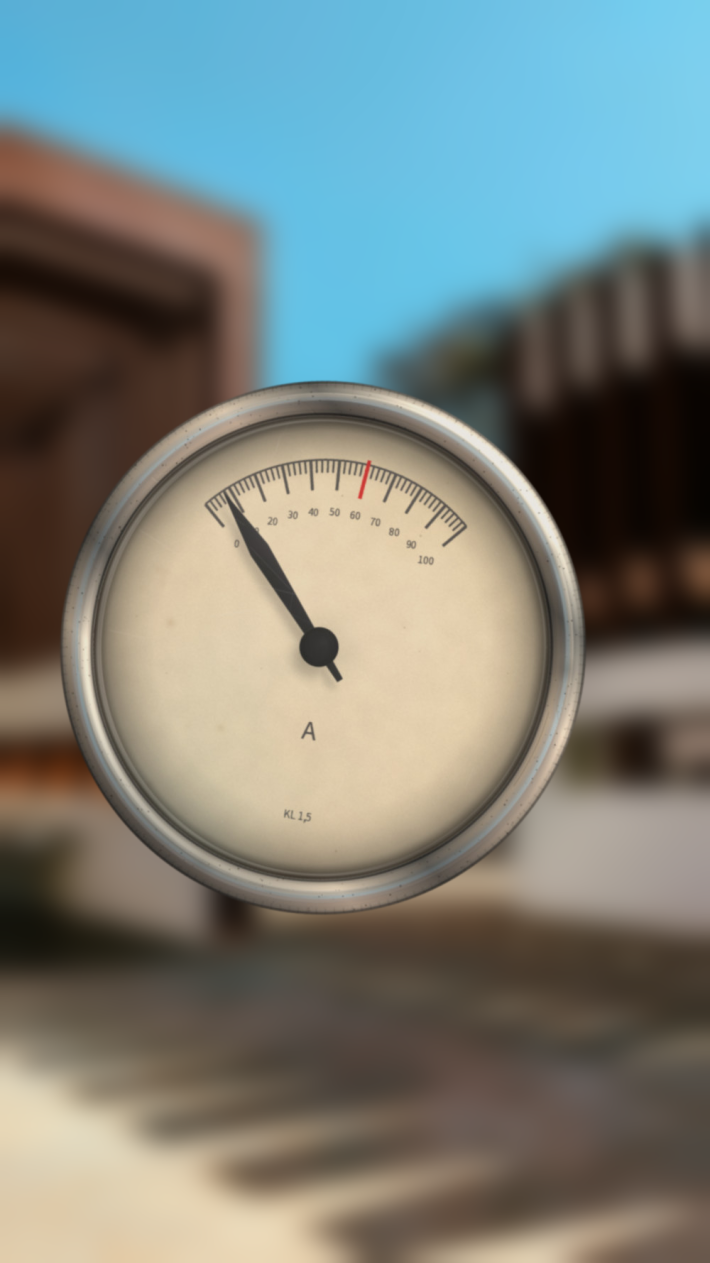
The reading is A 8
